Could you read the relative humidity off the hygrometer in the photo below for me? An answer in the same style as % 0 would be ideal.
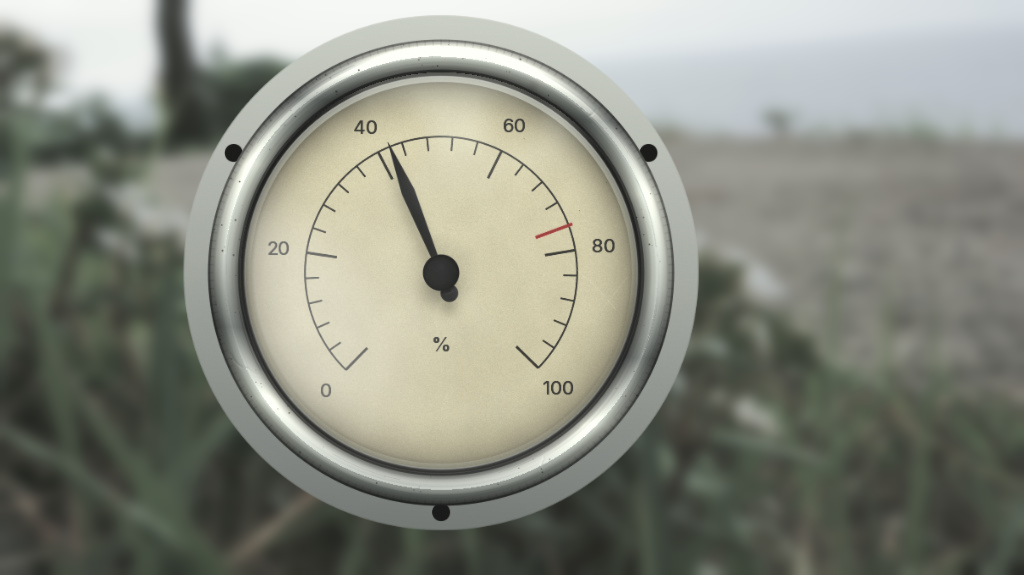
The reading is % 42
